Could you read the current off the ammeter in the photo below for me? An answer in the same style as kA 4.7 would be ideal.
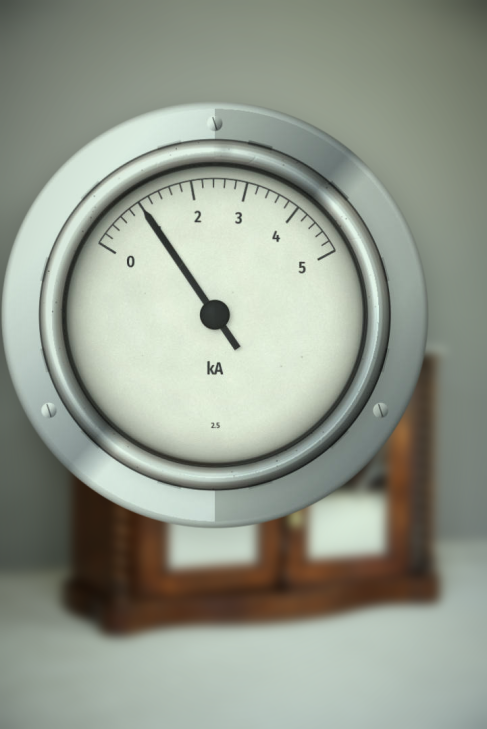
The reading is kA 1
